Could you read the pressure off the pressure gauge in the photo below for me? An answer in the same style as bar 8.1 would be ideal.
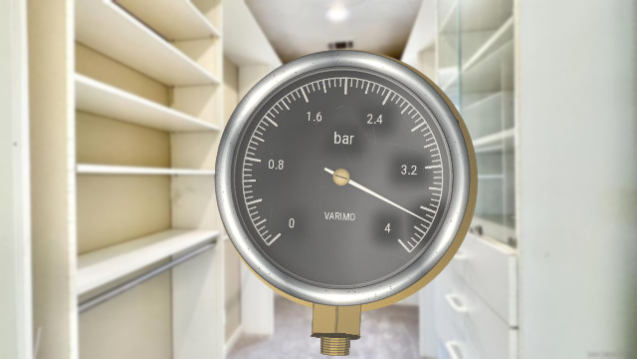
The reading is bar 3.7
